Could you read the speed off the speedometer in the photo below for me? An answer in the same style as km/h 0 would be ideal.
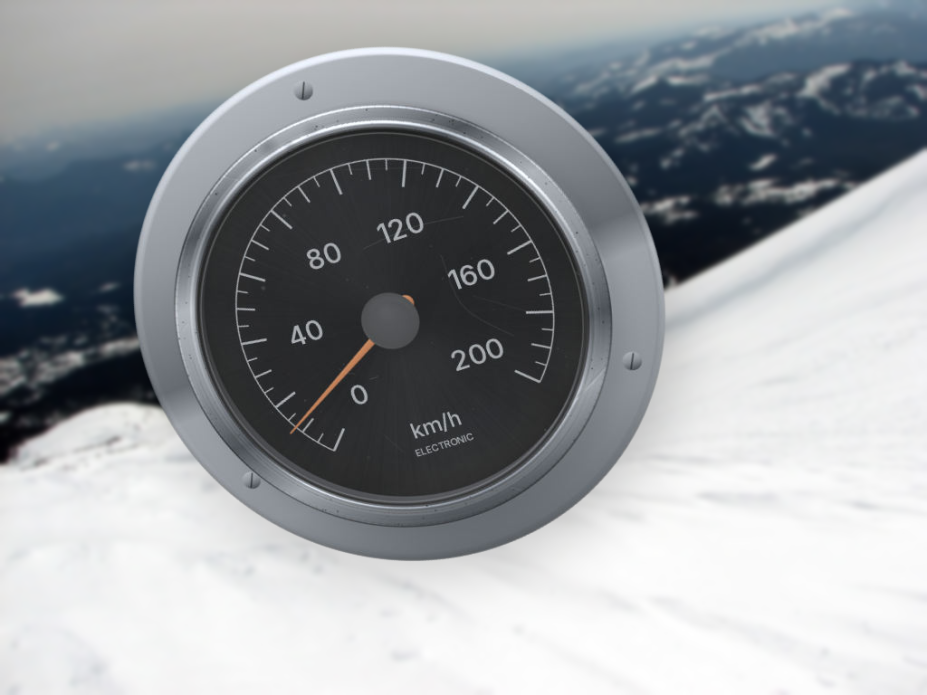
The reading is km/h 12.5
